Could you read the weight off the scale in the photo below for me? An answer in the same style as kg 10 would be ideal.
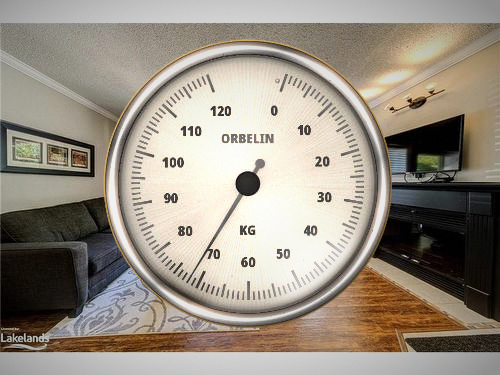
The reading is kg 72
